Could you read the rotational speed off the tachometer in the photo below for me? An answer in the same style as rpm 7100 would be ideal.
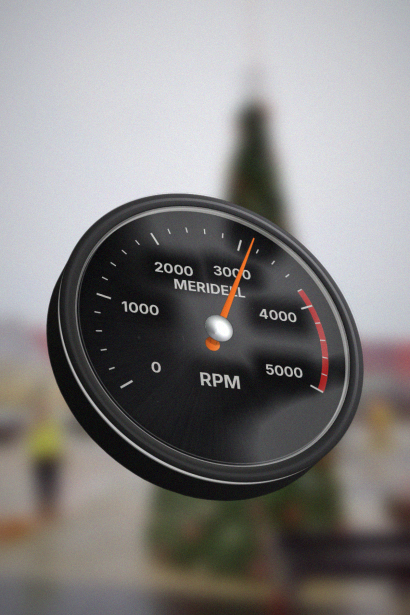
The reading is rpm 3100
